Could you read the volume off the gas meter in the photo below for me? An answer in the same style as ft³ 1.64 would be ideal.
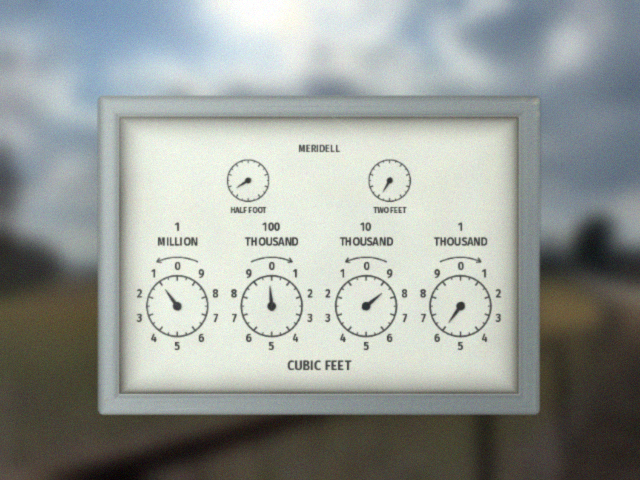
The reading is ft³ 98600
